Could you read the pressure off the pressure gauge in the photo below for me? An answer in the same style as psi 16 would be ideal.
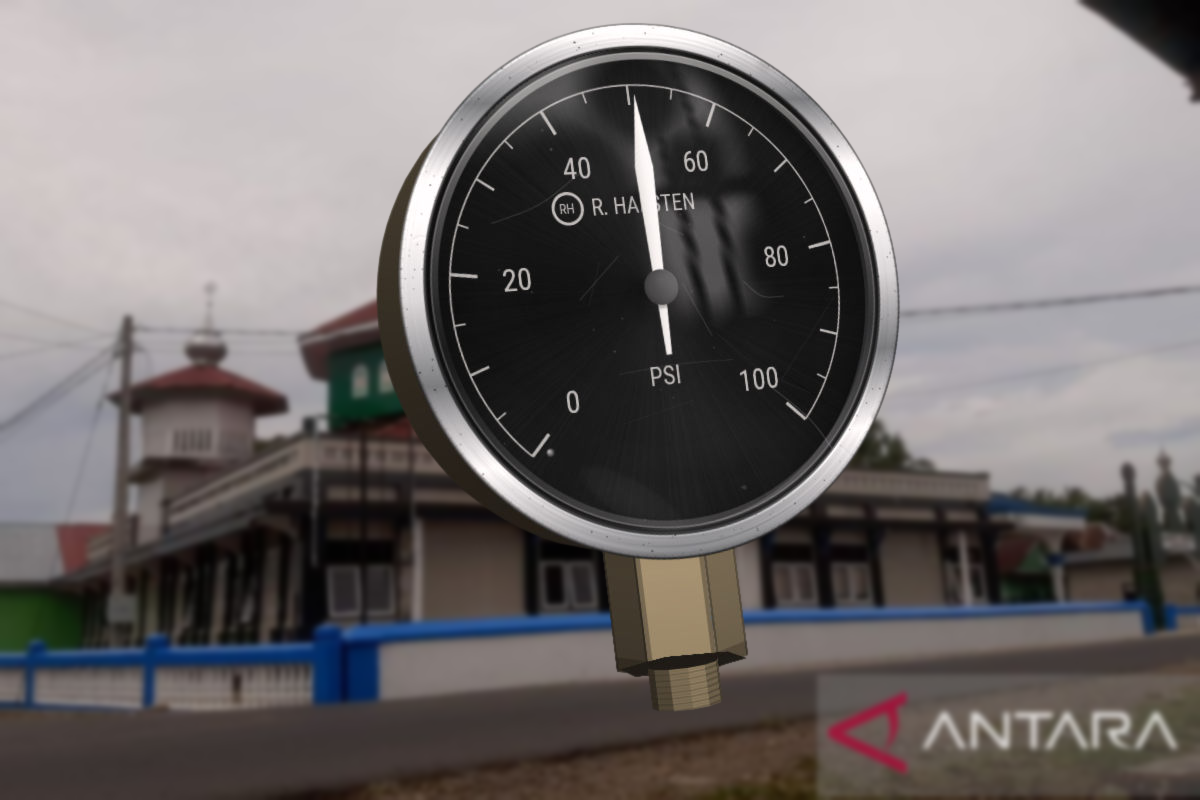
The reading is psi 50
